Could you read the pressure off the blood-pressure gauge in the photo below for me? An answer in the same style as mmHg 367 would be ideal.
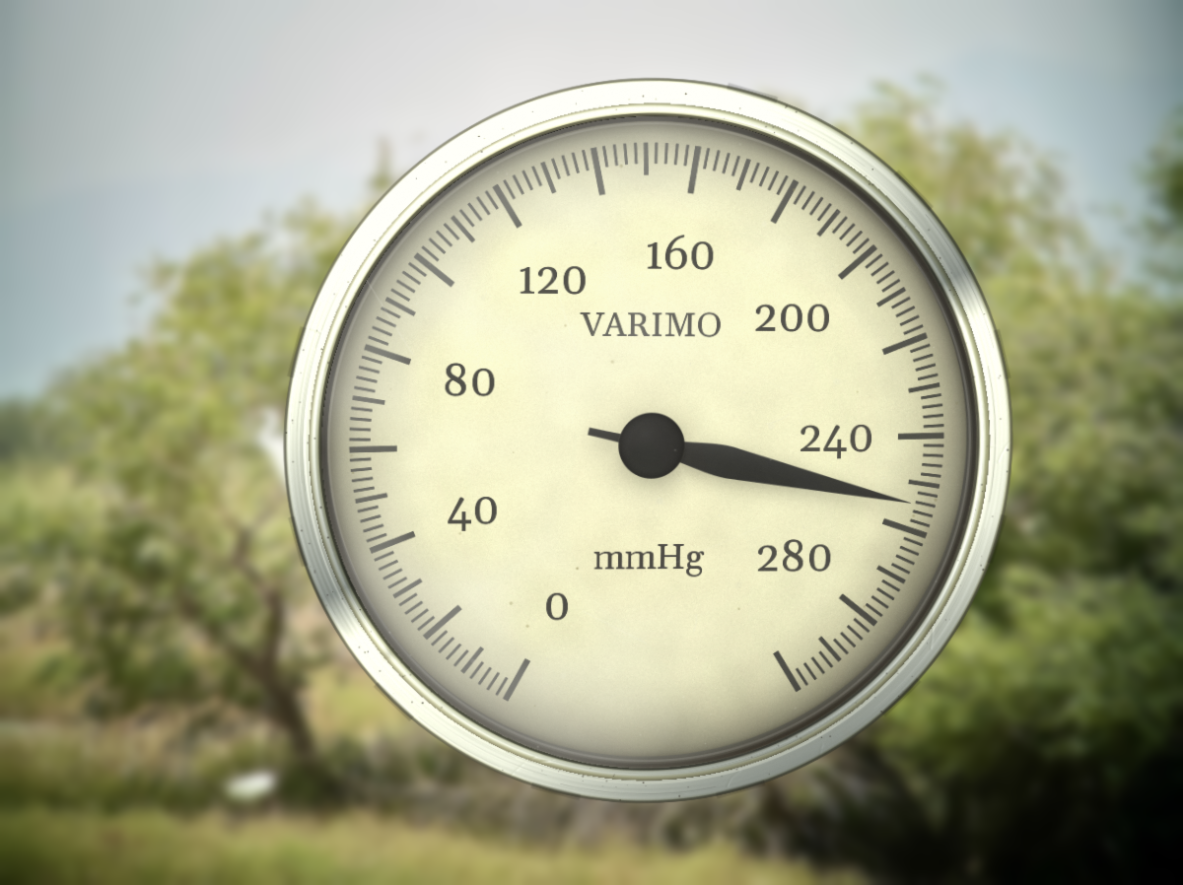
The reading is mmHg 254
